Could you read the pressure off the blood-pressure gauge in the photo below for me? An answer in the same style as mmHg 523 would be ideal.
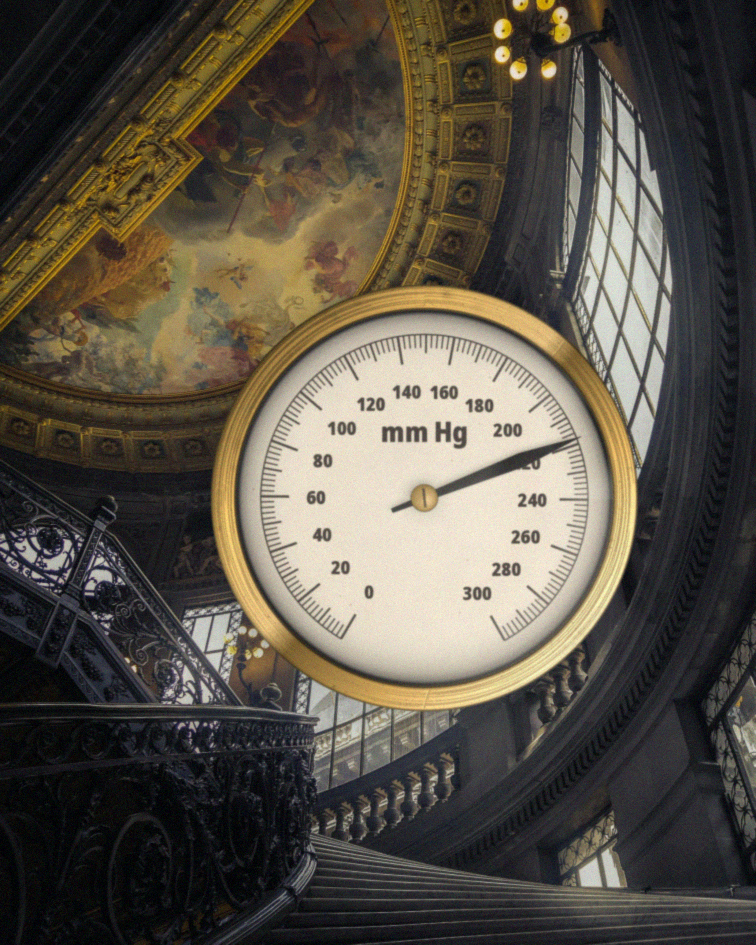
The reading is mmHg 218
